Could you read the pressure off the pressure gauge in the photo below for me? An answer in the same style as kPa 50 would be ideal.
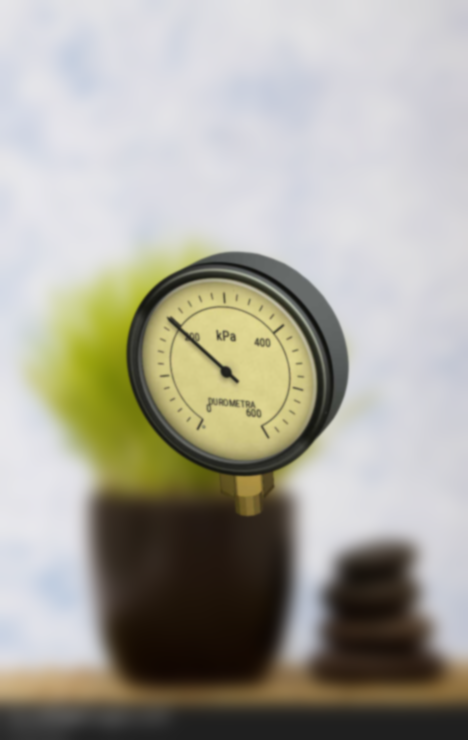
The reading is kPa 200
